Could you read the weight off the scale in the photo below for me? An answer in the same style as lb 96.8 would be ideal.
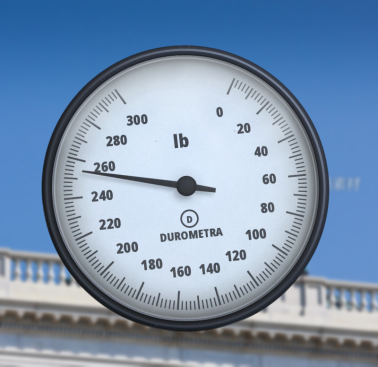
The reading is lb 254
